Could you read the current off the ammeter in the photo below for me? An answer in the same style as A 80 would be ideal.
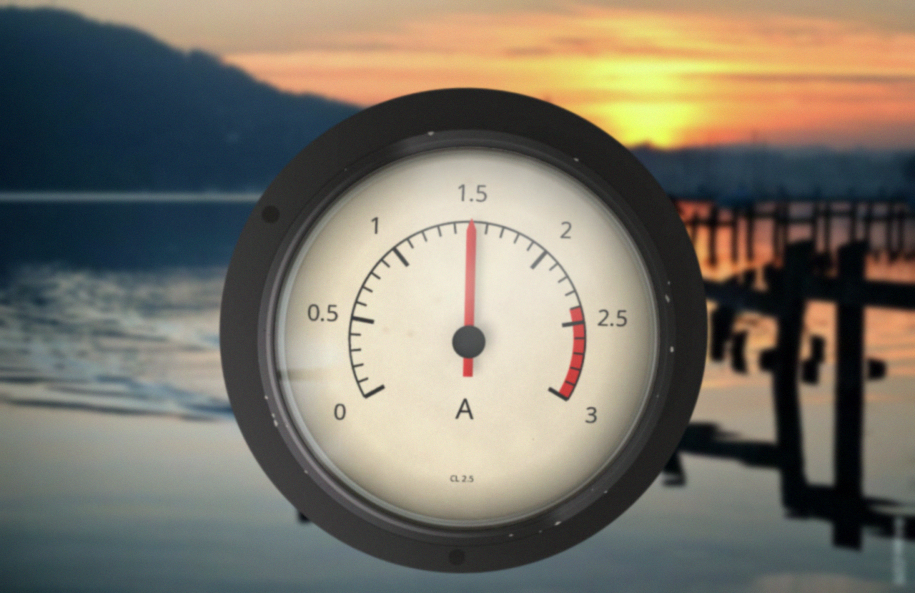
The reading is A 1.5
